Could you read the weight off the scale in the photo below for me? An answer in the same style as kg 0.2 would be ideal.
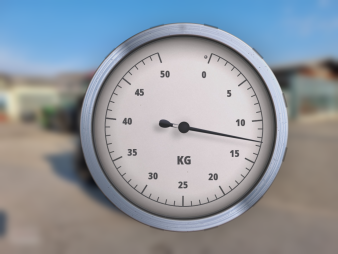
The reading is kg 12.5
